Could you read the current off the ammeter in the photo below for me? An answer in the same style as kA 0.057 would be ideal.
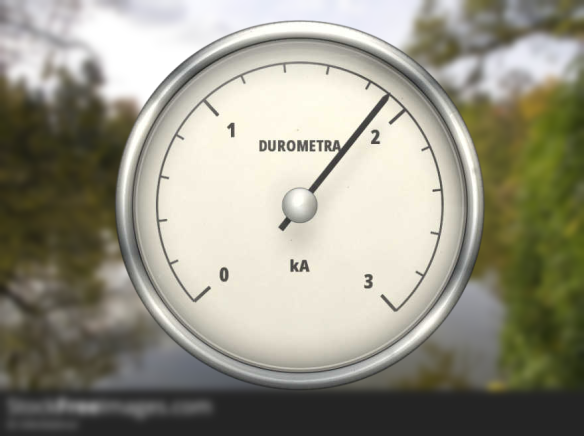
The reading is kA 1.9
